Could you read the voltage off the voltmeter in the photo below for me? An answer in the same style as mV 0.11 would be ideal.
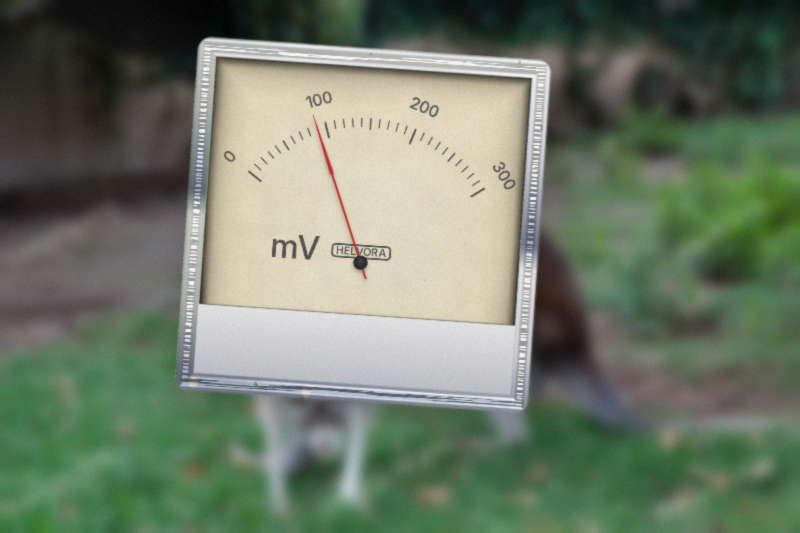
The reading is mV 90
